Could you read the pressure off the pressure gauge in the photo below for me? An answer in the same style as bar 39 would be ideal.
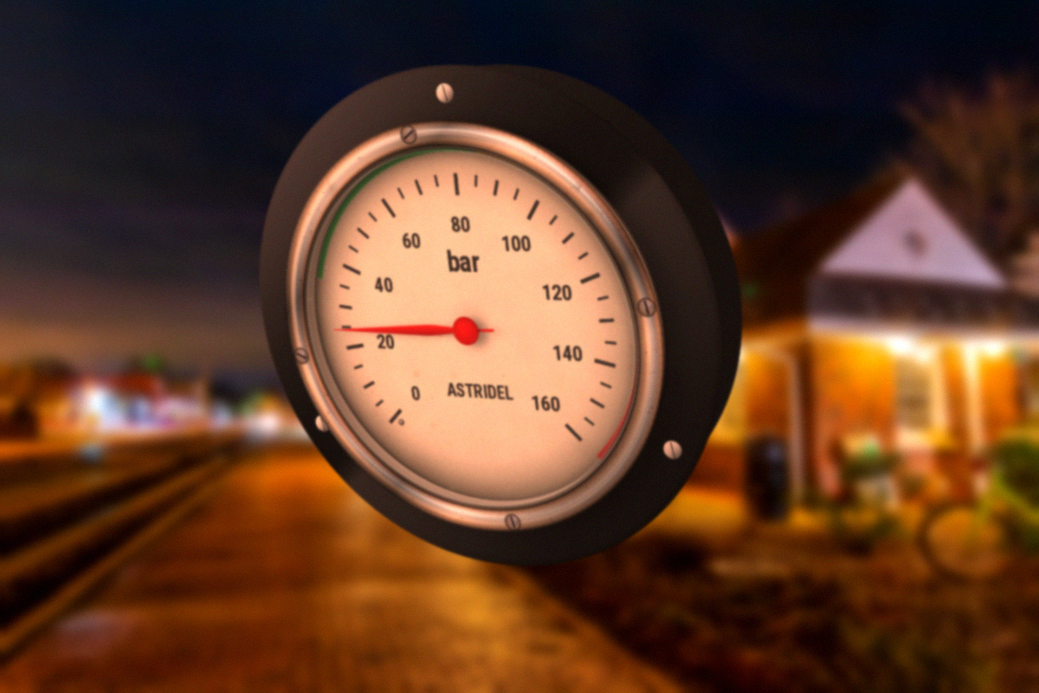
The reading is bar 25
